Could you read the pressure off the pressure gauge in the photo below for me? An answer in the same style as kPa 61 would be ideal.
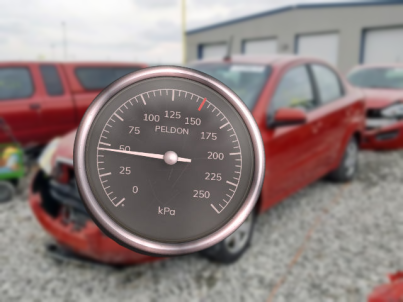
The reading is kPa 45
